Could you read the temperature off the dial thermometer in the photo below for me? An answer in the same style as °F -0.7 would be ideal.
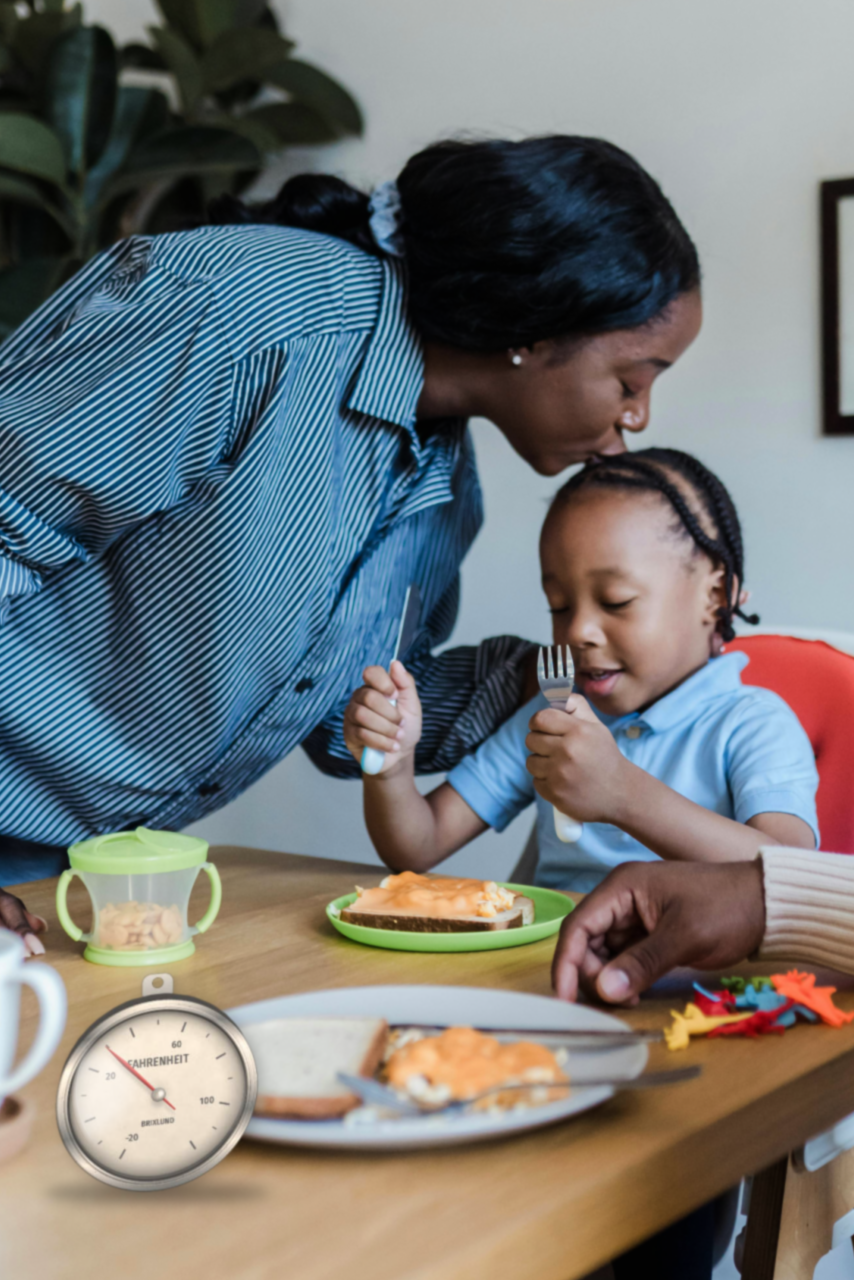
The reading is °F 30
